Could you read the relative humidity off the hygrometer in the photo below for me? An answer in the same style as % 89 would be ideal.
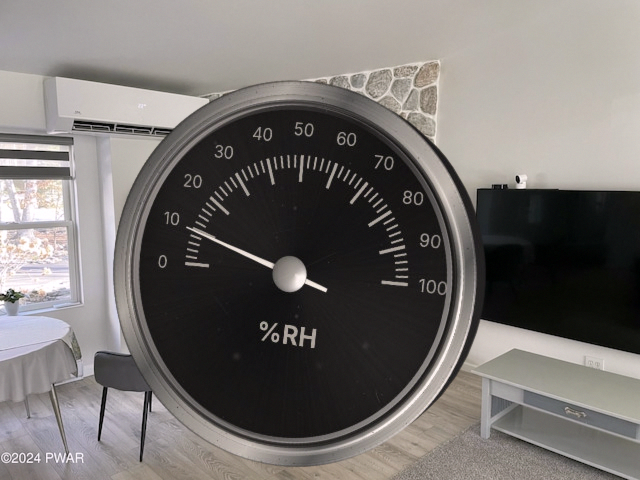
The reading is % 10
